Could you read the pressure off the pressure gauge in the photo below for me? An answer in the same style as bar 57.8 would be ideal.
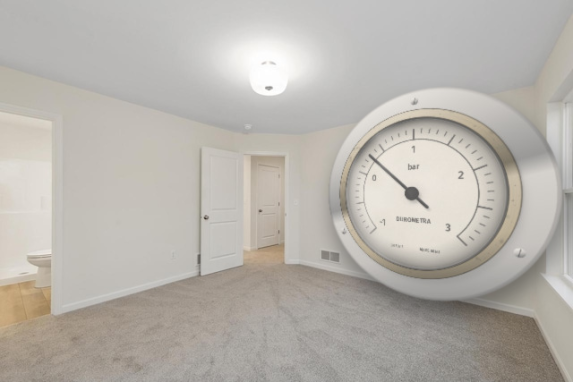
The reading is bar 0.3
